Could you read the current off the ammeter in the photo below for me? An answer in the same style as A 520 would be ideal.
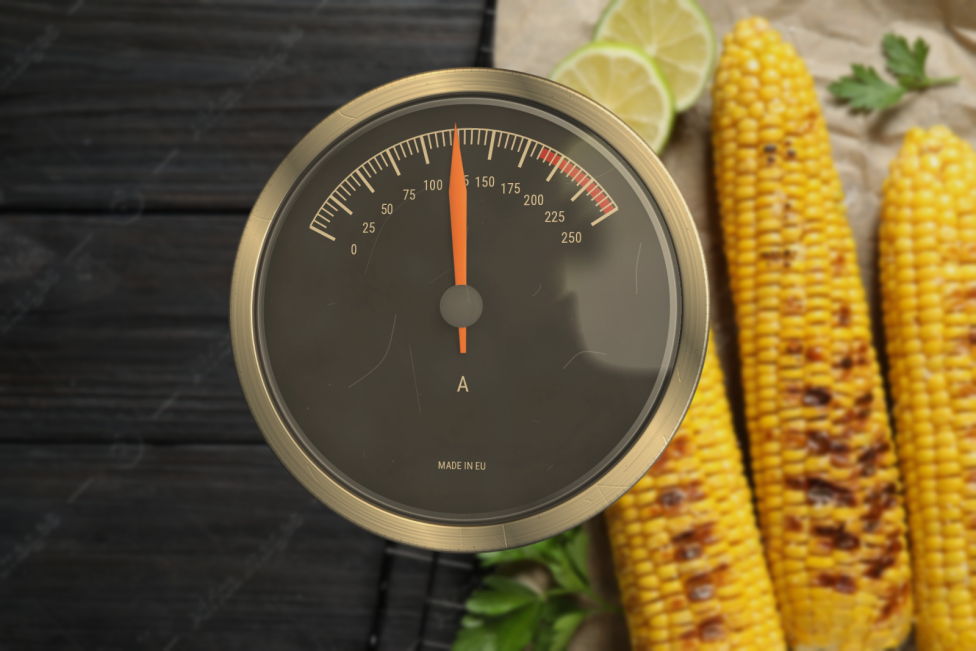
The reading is A 125
